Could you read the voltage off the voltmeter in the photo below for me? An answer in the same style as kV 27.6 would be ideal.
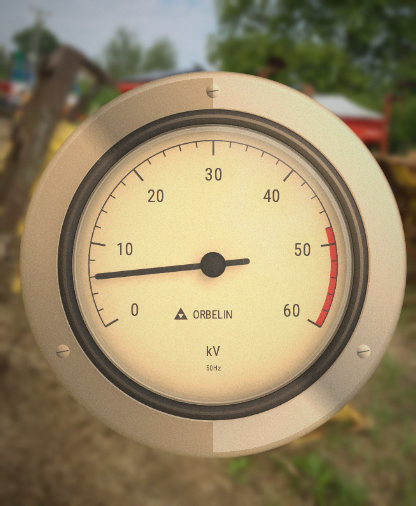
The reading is kV 6
